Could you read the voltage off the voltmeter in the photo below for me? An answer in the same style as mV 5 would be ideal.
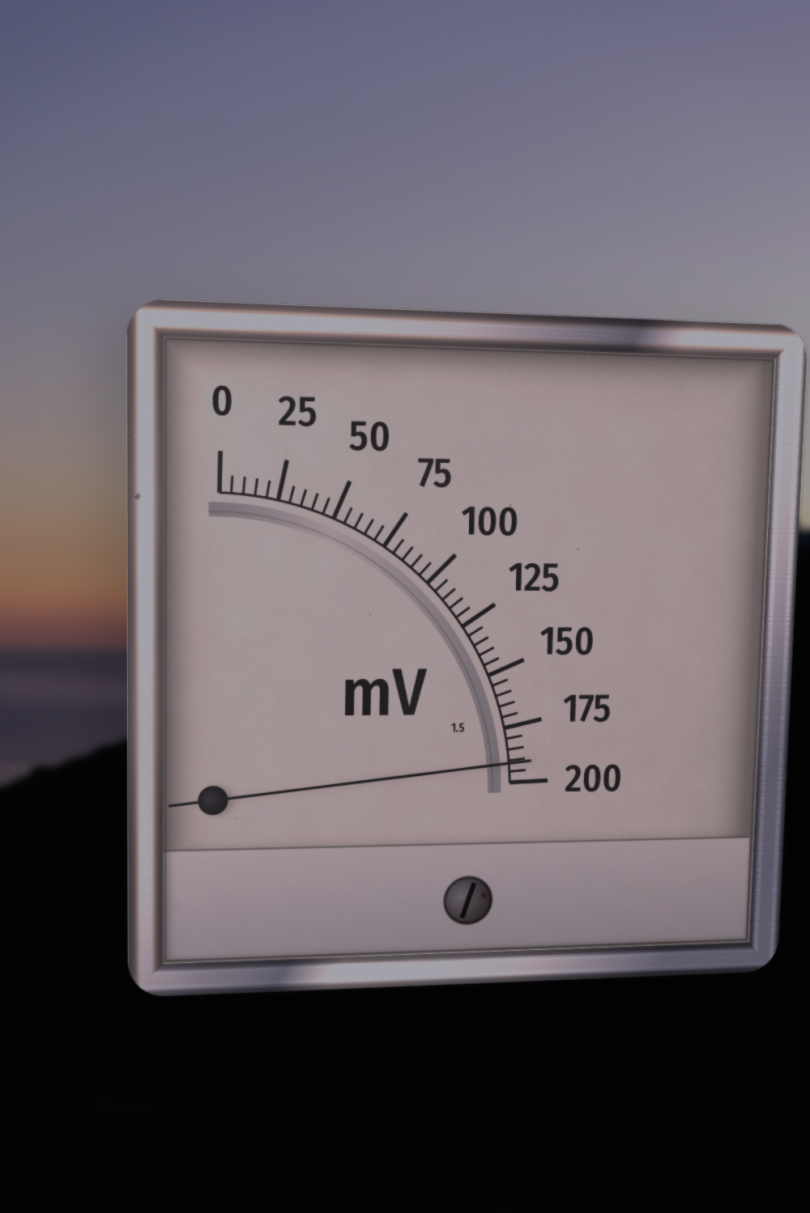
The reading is mV 190
